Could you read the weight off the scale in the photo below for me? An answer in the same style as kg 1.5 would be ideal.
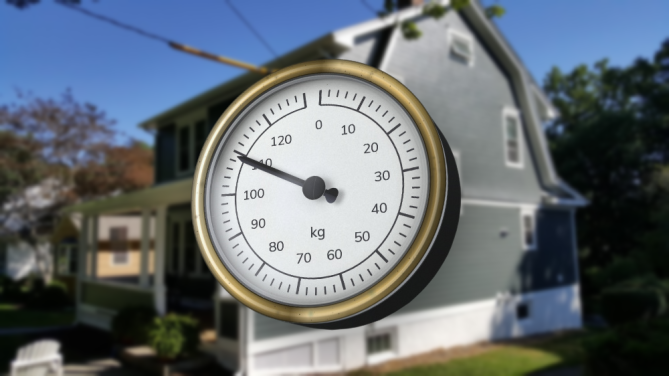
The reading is kg 109
